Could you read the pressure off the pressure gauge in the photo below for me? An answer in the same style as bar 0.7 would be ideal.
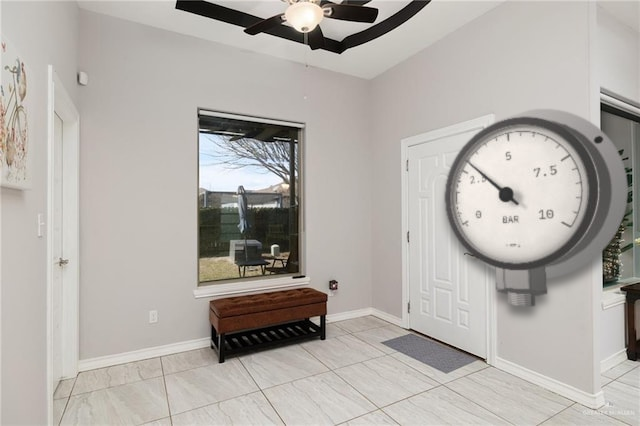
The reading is bar 3
